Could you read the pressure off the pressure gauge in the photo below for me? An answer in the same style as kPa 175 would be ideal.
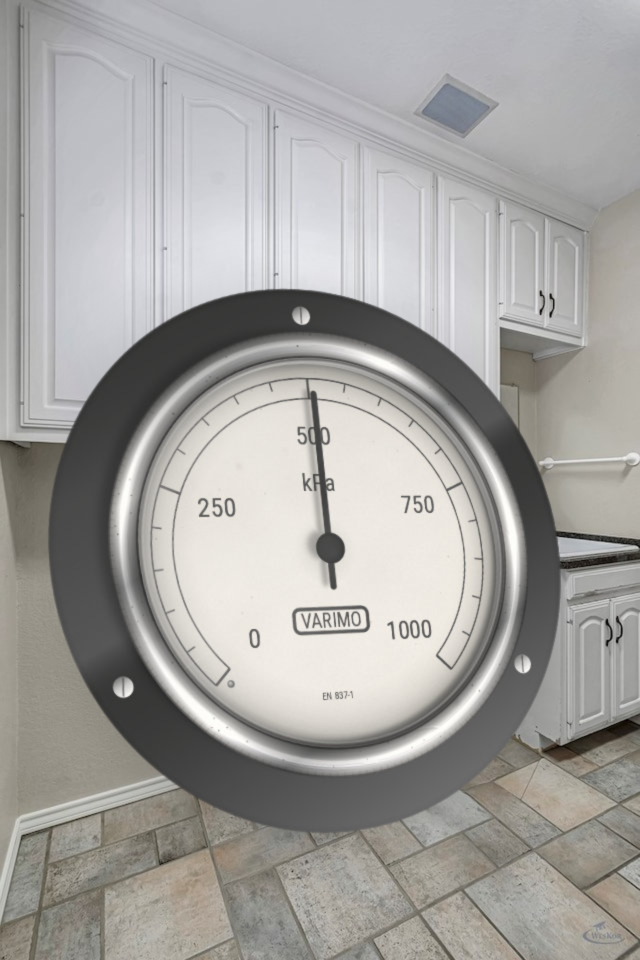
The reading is kPa 500
